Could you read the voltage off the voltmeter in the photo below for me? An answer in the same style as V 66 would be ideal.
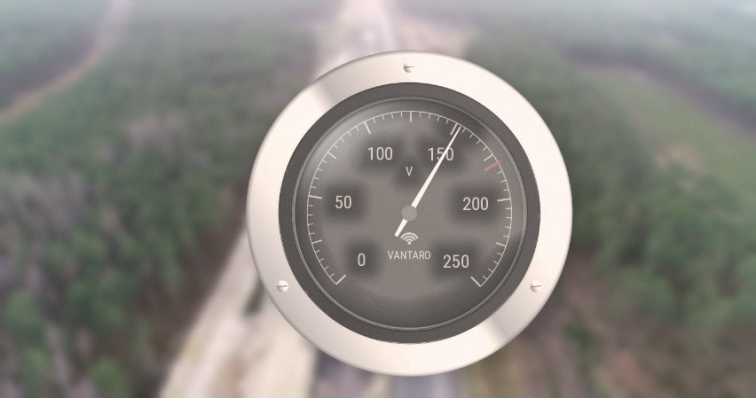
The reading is V 152.5
